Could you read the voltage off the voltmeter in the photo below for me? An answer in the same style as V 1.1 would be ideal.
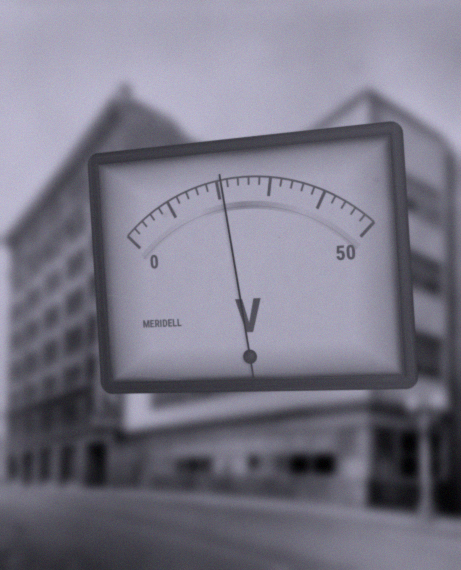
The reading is V 21
